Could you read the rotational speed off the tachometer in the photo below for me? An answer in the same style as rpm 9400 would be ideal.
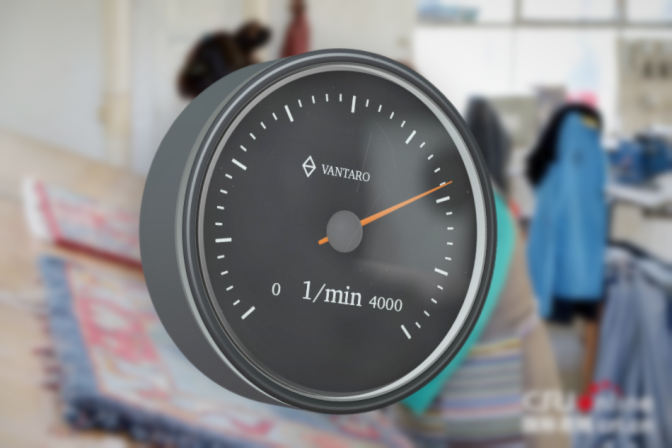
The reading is rpm 2900
